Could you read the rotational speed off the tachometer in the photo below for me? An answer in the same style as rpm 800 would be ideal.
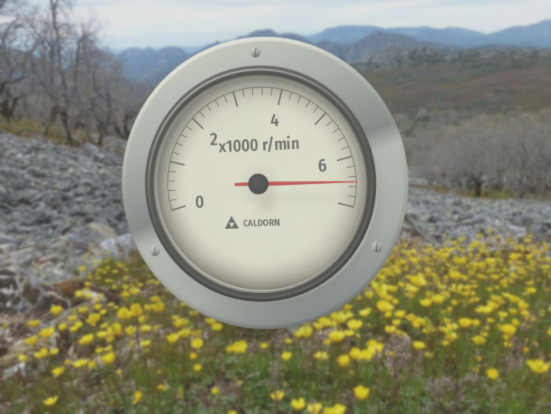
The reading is rpm 6500
